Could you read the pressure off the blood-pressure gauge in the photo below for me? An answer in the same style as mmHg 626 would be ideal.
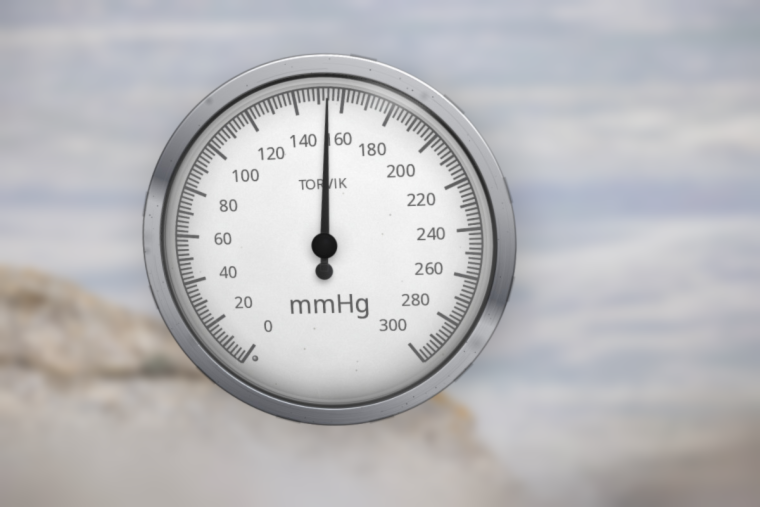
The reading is mmHg 154
